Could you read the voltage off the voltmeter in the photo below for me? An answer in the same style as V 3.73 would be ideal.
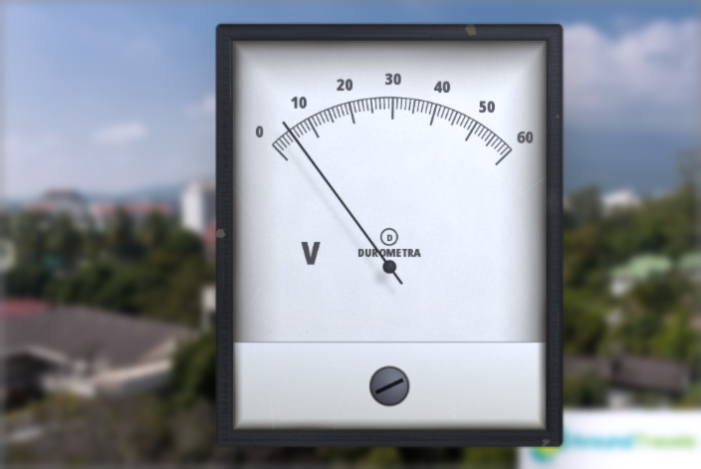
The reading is V 5
